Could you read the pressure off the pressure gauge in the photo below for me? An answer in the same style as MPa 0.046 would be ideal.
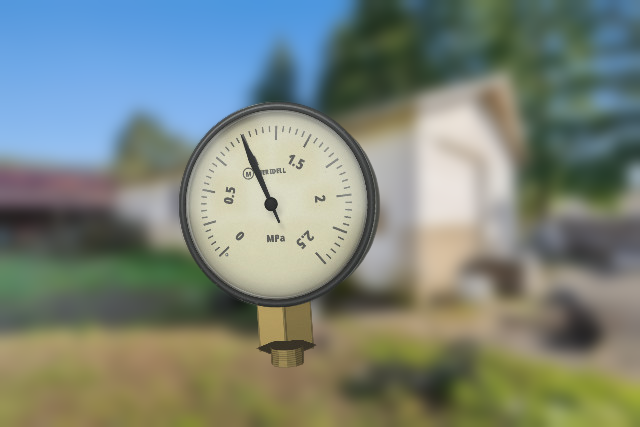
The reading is MPa 1
